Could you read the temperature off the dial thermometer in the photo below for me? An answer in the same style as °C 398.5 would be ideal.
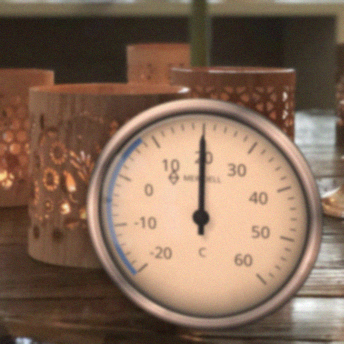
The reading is °C 20
